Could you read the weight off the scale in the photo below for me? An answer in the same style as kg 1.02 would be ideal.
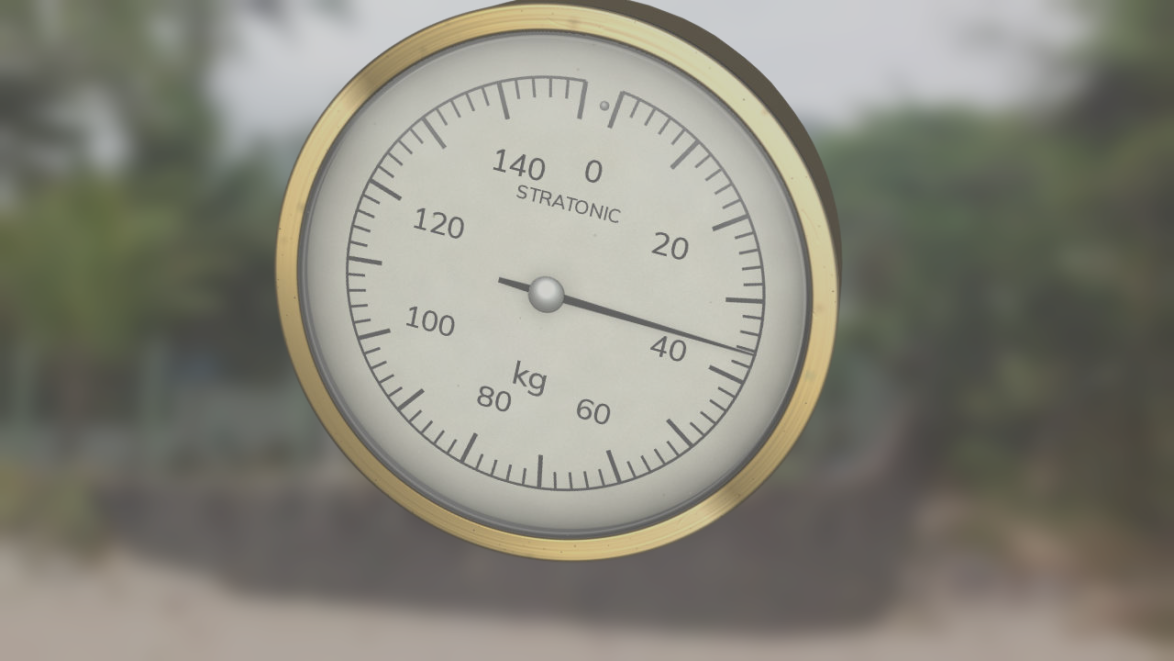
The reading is kg 36
